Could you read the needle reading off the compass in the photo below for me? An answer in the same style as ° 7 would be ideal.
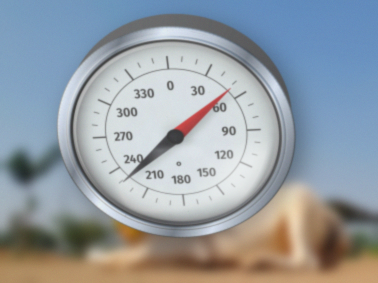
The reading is ° 50
